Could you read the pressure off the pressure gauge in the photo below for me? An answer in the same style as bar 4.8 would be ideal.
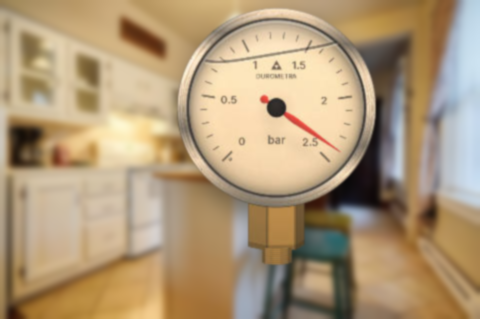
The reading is bar 2.4
